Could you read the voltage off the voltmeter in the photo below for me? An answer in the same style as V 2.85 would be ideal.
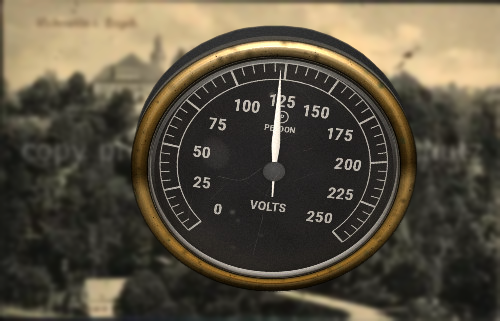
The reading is V 122.5
